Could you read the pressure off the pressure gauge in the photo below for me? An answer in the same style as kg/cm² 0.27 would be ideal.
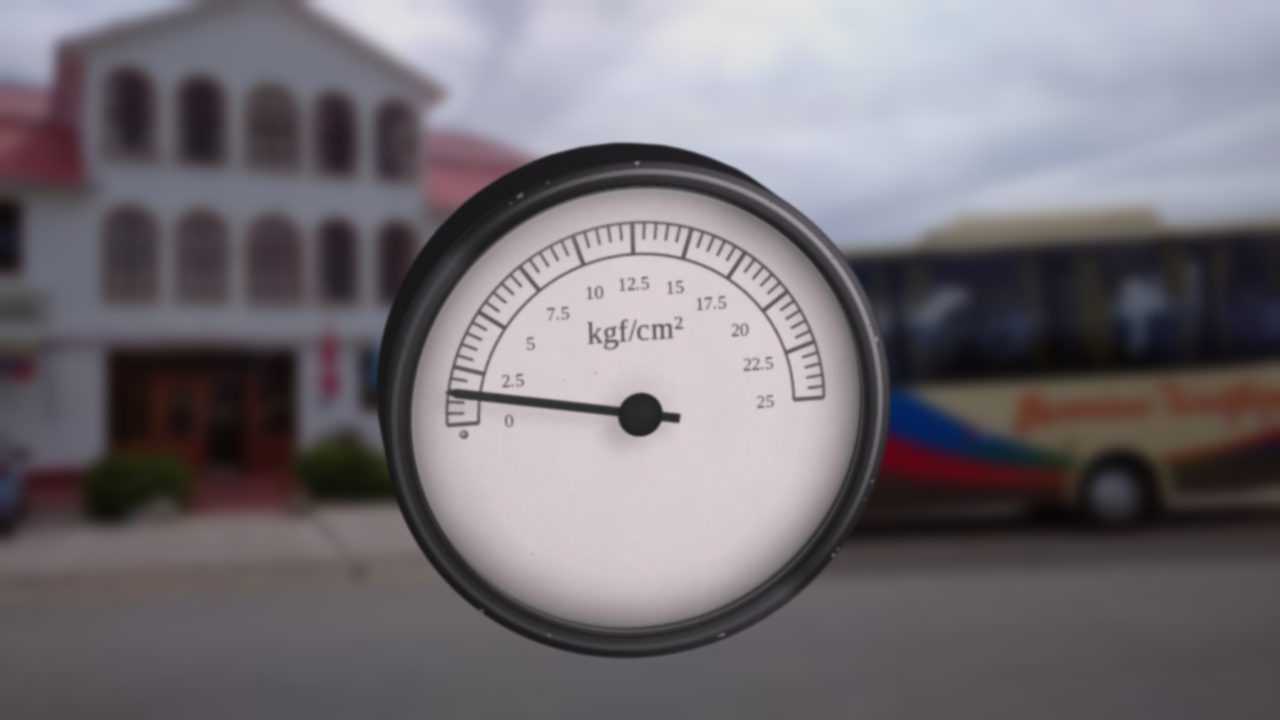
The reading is kg/cm² 1.5
